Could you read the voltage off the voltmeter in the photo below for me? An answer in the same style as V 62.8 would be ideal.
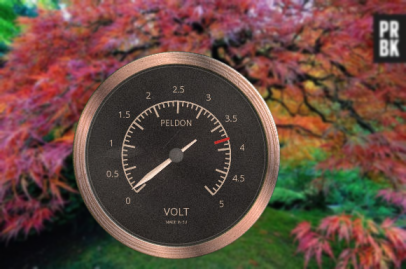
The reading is V 0.1
